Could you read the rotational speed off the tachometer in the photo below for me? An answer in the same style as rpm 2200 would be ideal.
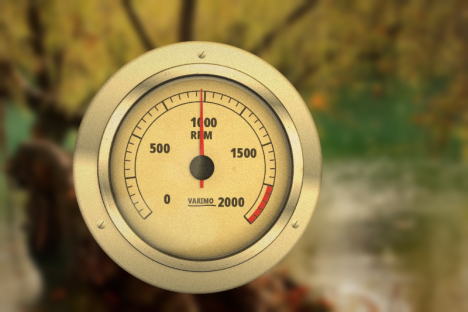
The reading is rpm 975
